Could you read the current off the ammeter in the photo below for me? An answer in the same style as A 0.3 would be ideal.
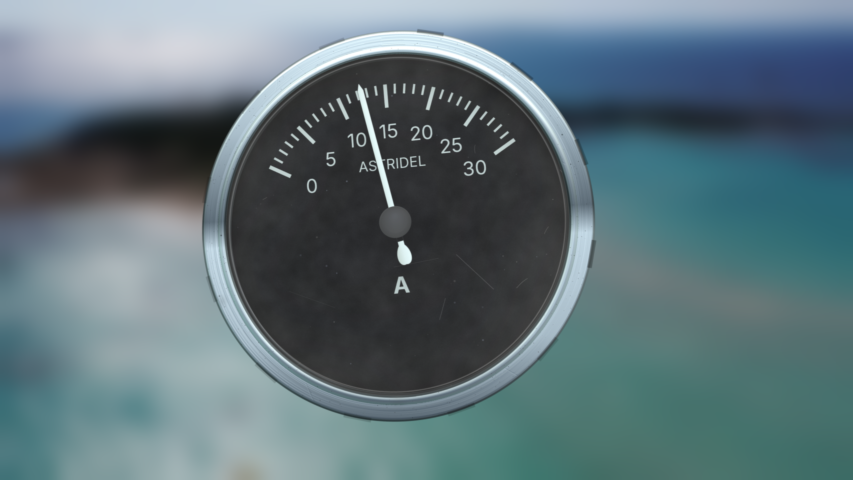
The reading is A 12.5
